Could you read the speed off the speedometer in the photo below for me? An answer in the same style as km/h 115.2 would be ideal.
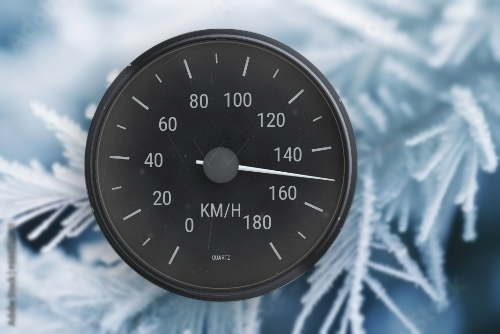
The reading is km/h 150
